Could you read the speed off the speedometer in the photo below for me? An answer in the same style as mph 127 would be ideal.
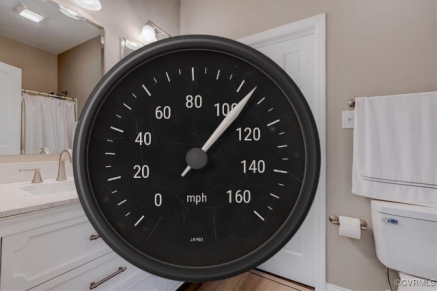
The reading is mph 105
